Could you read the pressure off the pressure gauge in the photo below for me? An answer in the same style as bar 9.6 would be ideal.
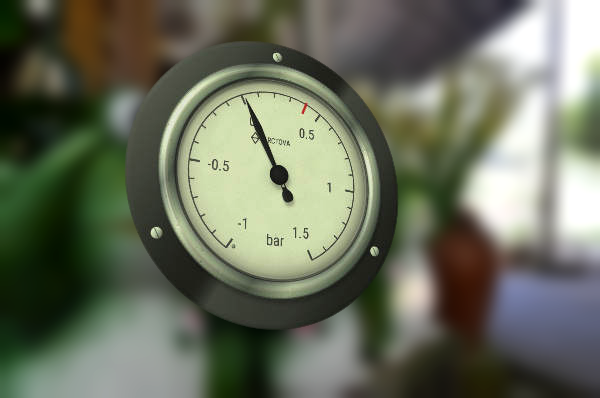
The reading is bar 0
